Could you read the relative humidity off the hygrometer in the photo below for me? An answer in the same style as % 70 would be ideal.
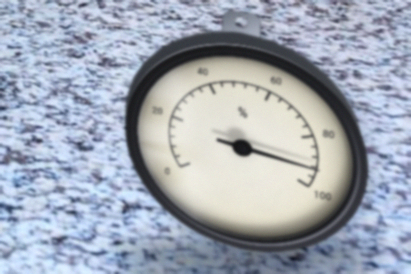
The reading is % 92
